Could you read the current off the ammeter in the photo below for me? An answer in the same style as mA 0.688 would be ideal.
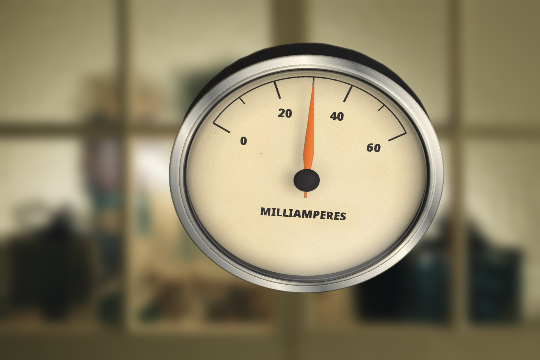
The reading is mA 30
